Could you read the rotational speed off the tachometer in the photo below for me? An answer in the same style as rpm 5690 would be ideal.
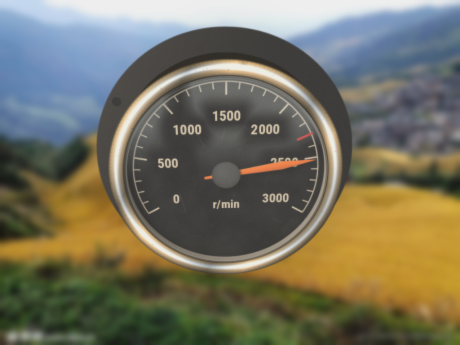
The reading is rpm 2500
